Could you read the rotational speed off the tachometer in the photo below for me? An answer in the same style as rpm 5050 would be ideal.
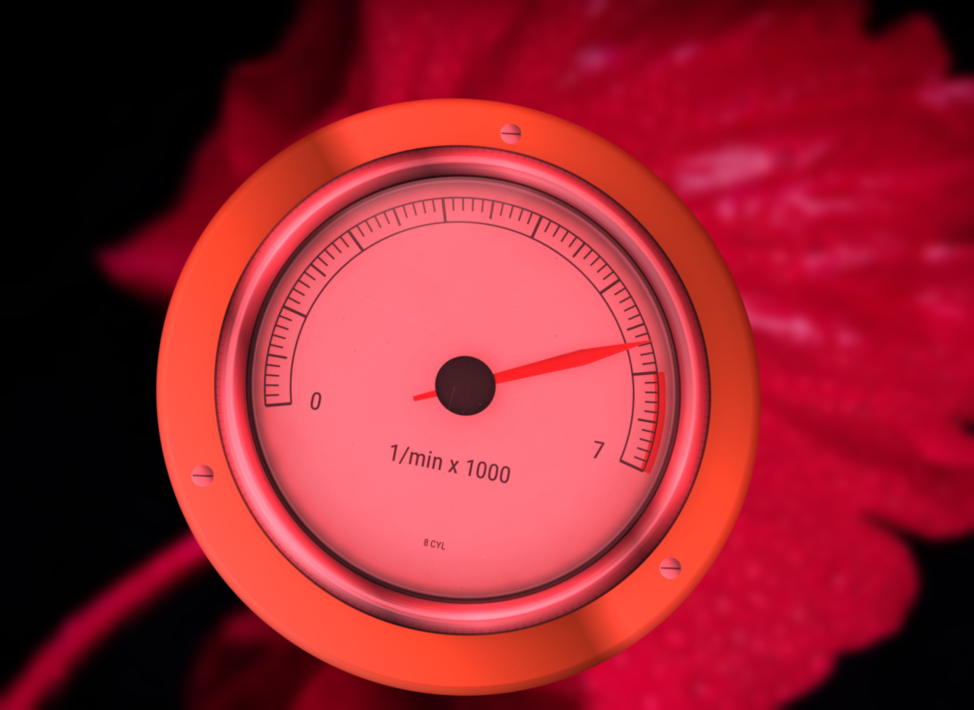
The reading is rpm 5700
